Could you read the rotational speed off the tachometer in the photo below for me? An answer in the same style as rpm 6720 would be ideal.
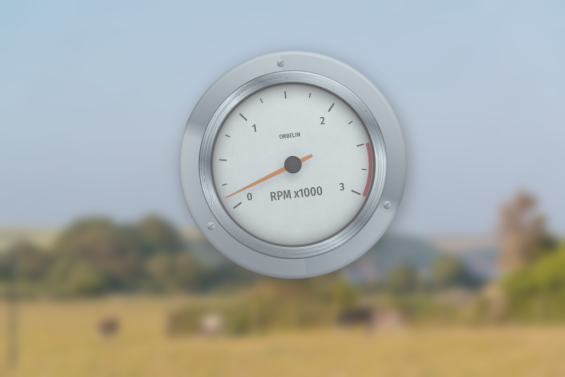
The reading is rpm 125
